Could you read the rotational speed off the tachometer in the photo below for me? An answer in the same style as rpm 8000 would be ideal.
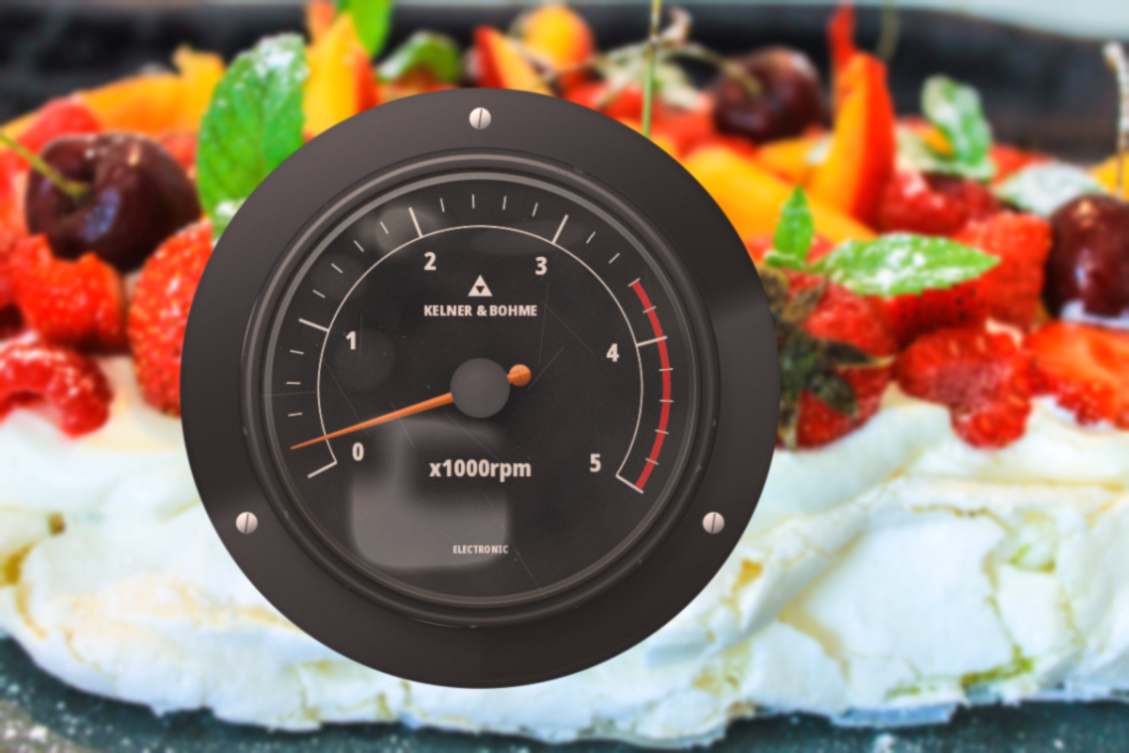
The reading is rpm 200
